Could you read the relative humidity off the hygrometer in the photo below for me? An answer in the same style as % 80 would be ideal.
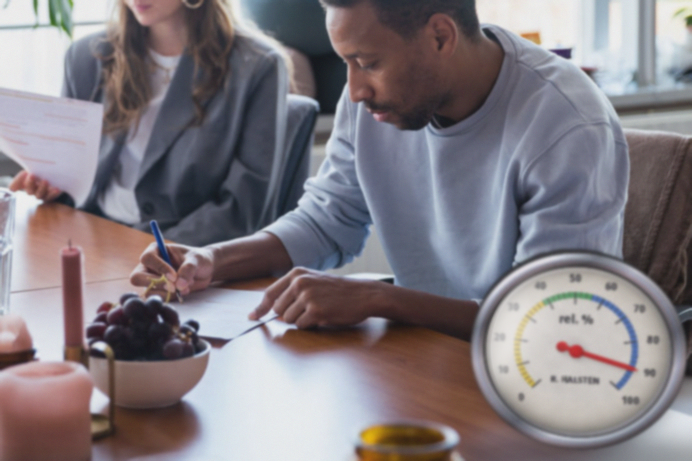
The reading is % 90
